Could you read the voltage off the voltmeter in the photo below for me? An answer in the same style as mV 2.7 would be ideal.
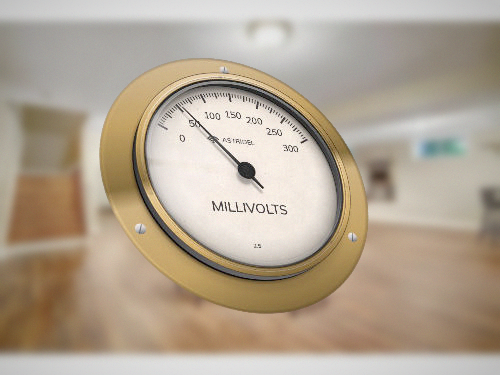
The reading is mV 50
